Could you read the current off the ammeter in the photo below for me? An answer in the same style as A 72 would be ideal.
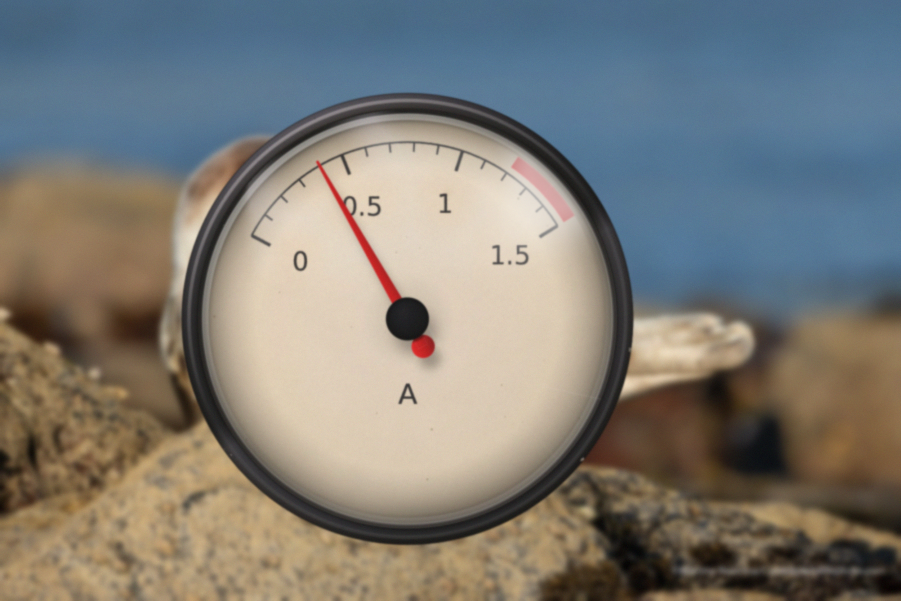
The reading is A 0.4
